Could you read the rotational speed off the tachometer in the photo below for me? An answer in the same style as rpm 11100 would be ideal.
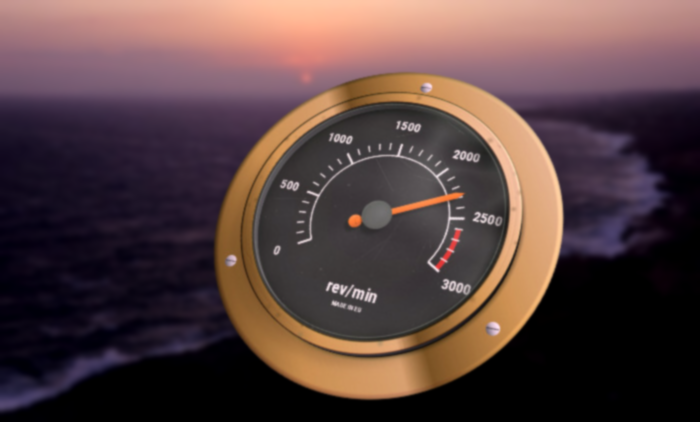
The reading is rpm 2300
